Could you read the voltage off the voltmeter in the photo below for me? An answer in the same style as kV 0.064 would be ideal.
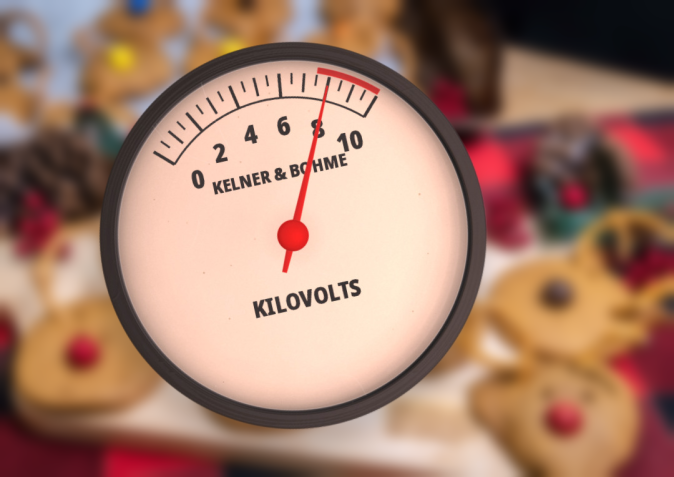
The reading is kV 8
